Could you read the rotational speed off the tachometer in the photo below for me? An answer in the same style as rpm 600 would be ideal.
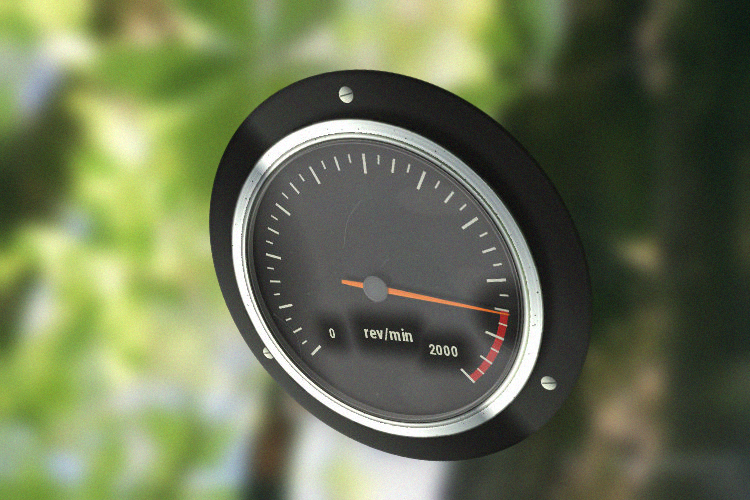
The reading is rpm 1700
